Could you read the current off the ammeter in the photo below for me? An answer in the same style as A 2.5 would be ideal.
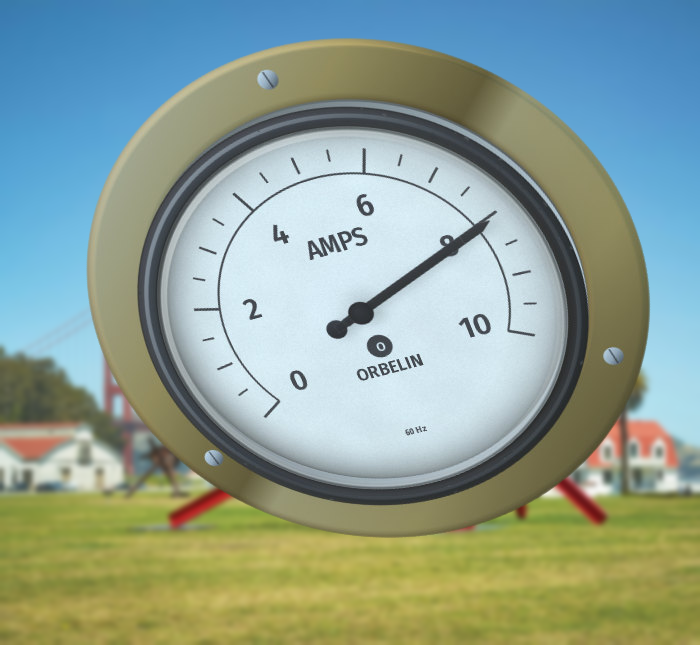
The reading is A 8
